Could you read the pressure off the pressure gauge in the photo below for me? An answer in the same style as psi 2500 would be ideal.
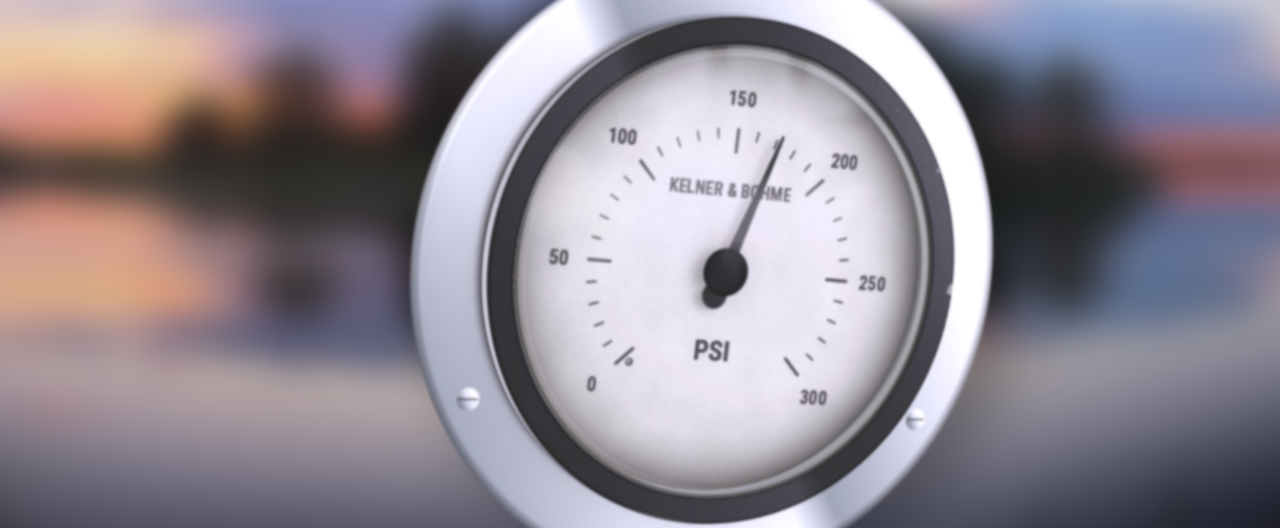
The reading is psi 170
